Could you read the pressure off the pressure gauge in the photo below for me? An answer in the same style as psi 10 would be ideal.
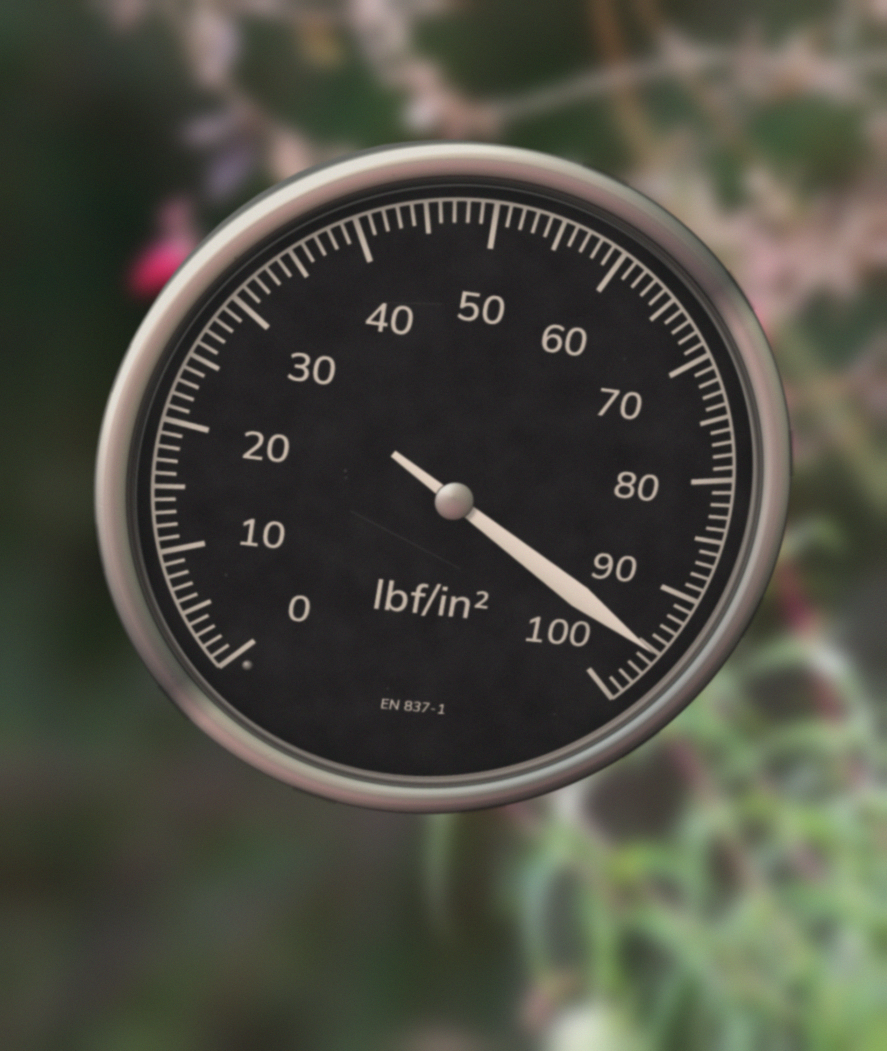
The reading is psi 95
